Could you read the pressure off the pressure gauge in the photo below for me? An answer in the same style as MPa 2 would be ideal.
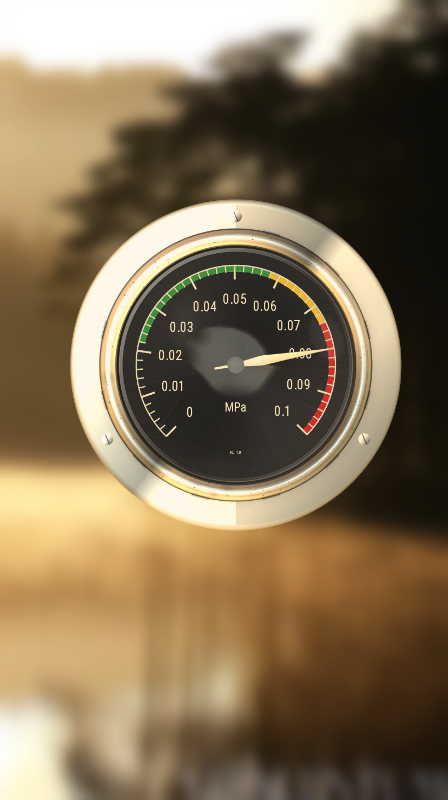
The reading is MPa 0.08
